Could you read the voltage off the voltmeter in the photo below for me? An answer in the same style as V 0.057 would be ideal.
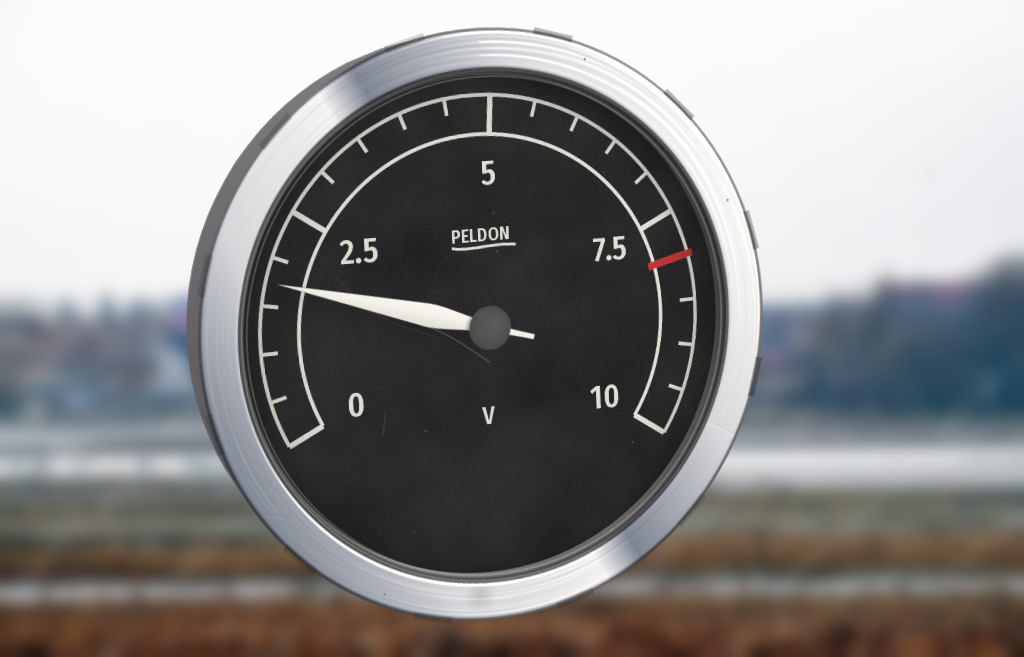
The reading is V 1.75
